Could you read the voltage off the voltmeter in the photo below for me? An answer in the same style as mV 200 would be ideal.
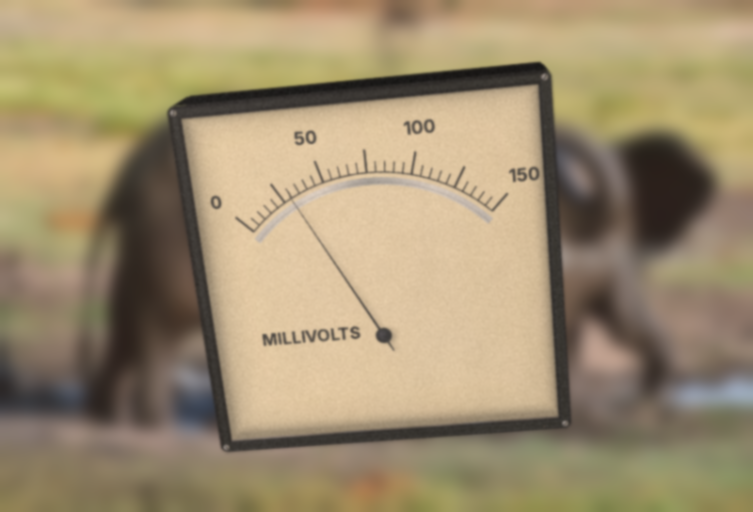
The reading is mV 30
